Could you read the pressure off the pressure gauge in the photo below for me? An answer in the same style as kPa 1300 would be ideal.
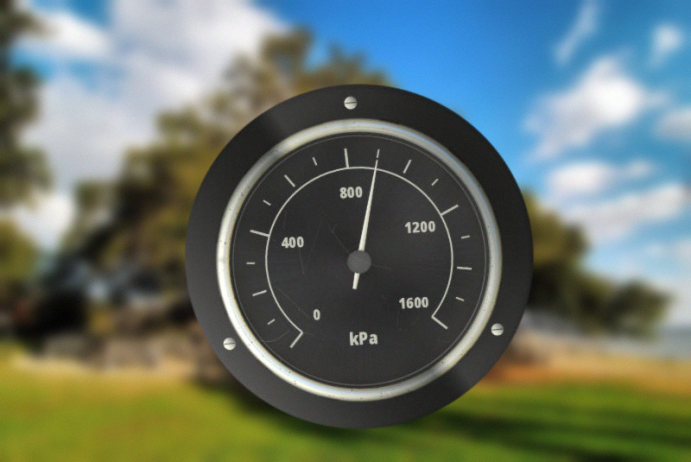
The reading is kPa 900
